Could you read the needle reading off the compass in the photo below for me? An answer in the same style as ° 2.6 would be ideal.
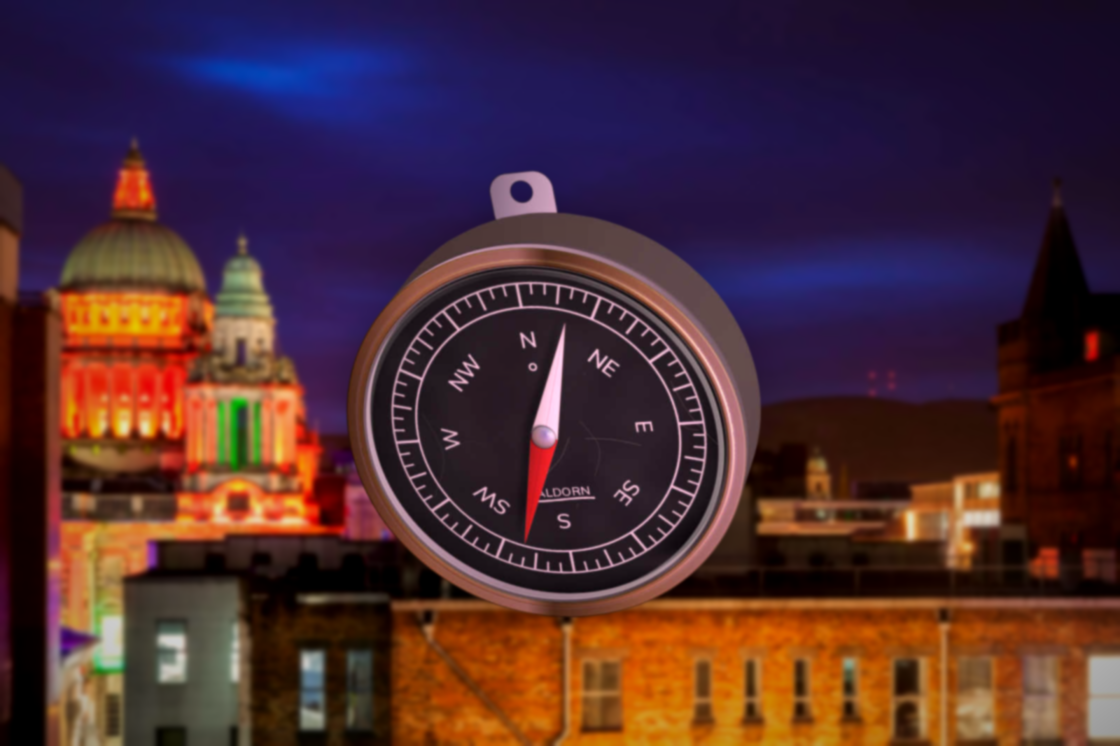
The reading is ° 200
